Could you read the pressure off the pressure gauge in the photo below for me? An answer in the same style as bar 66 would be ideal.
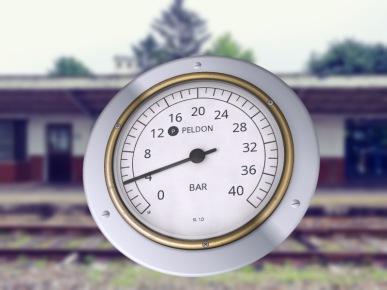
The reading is bar 4
